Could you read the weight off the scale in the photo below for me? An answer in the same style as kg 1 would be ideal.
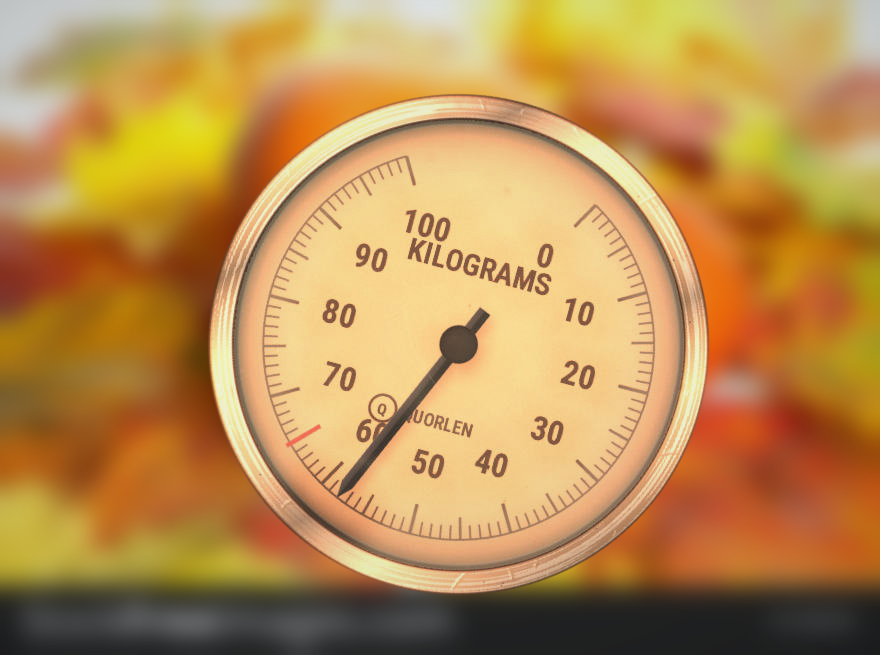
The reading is kg 58
